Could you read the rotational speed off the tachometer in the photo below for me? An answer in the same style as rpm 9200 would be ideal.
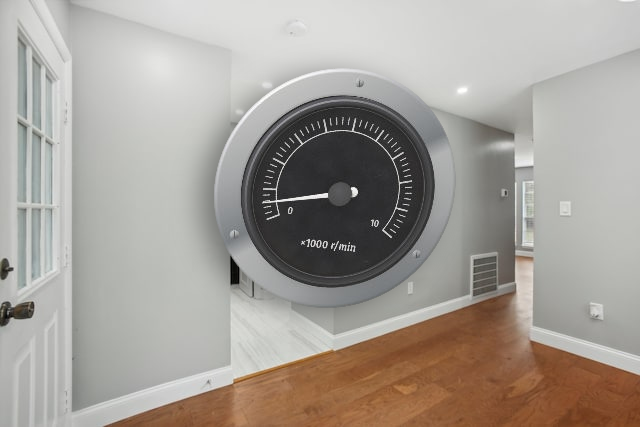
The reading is rpm 600
